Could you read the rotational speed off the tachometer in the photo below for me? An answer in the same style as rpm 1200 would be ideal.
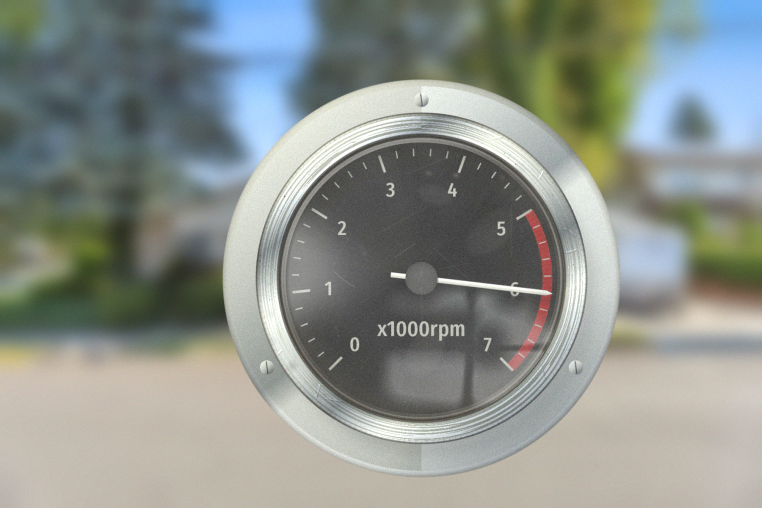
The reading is rpm 6000
